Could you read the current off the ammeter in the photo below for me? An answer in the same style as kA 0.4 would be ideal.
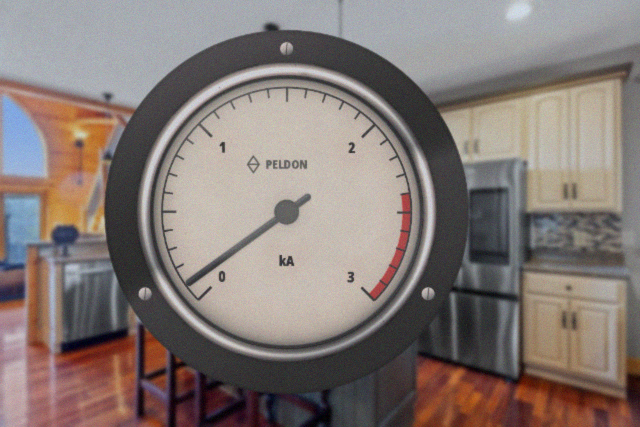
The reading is kA 0.1
